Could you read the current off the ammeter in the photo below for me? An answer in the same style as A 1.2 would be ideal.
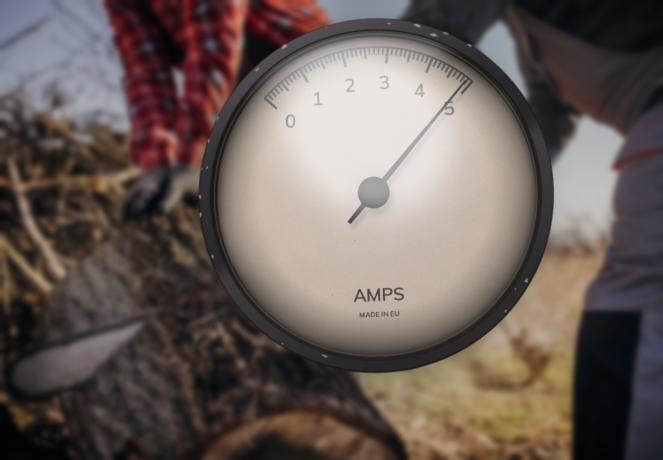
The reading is A 4.9
